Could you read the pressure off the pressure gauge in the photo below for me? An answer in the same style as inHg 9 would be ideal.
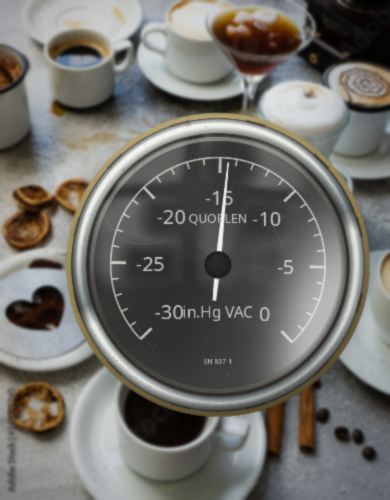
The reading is inHg -14.5
